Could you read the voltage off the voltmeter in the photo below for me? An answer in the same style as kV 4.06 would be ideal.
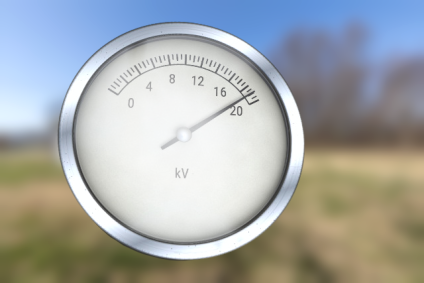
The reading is kV 19
